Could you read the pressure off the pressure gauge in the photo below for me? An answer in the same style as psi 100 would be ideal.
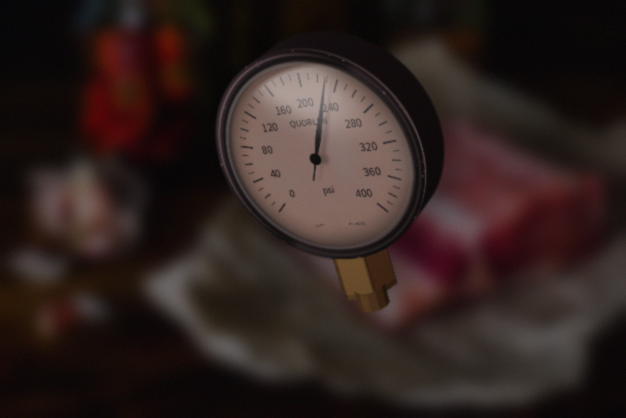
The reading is psi 230
